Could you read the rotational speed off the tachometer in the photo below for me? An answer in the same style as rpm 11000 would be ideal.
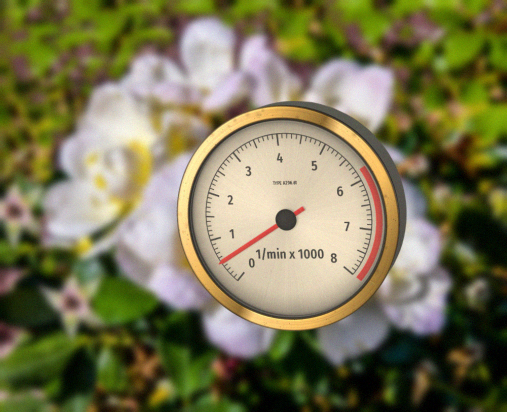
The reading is rpm 500
